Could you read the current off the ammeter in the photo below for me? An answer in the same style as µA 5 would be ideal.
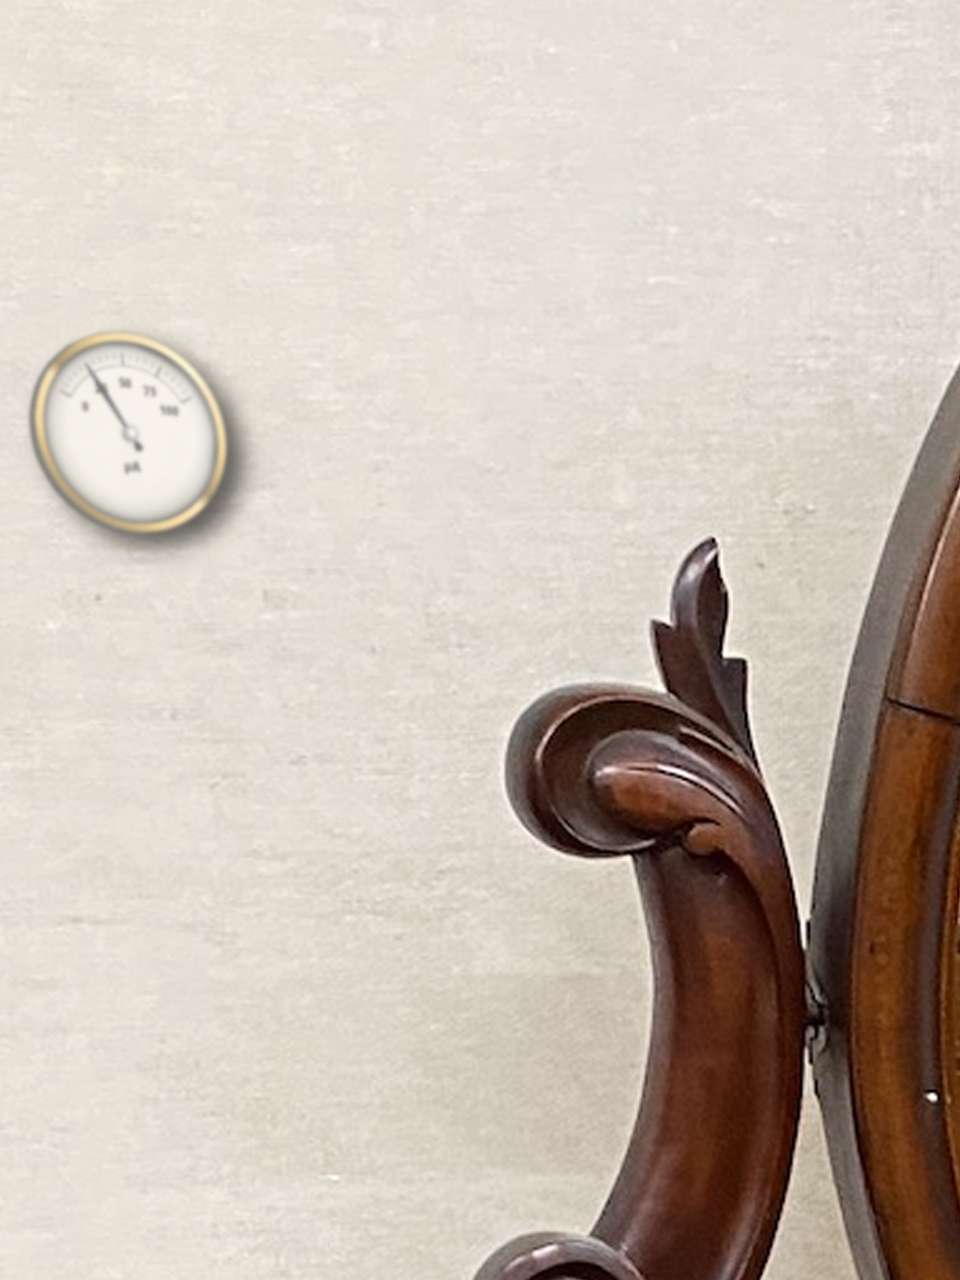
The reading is µA 25
